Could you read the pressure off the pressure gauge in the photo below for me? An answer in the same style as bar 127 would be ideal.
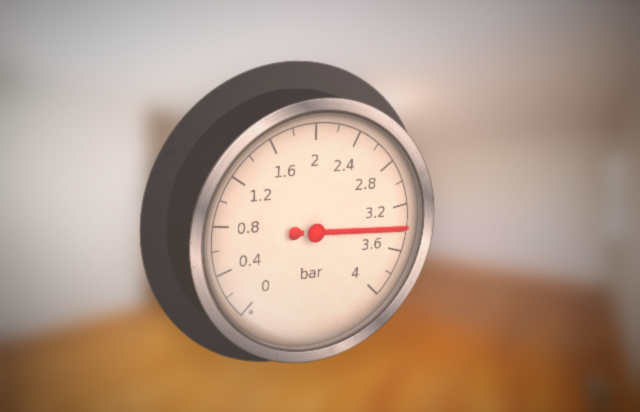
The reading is bar 3.4
